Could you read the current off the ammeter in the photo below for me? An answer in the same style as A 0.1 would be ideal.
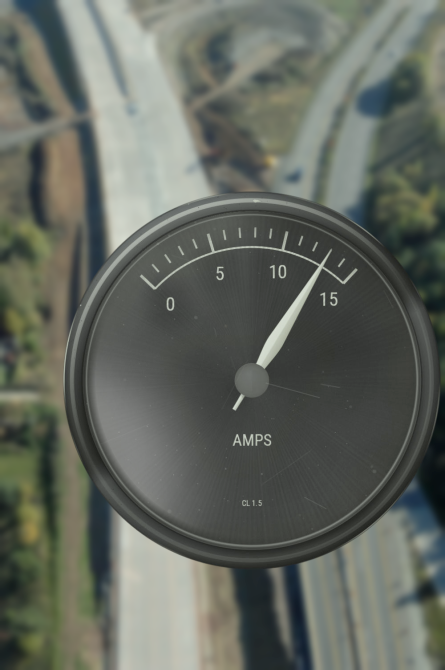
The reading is A 13
